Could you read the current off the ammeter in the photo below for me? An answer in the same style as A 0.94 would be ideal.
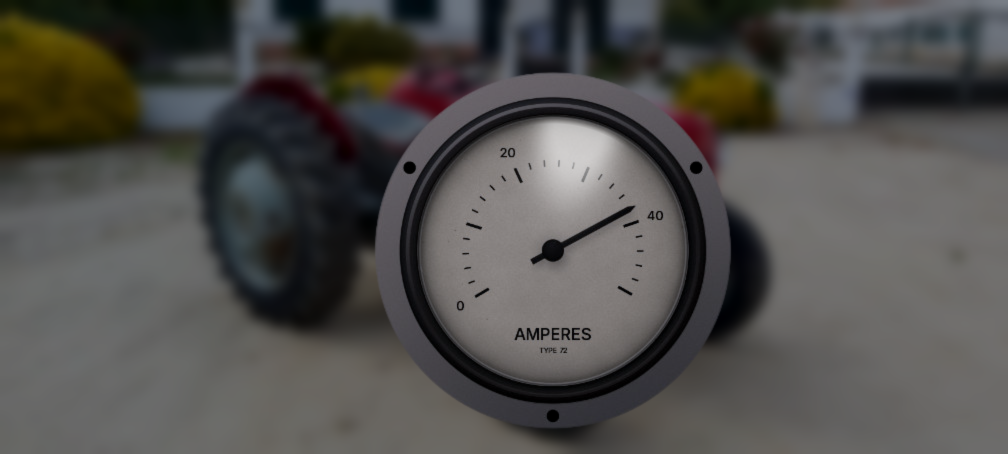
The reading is A 38
